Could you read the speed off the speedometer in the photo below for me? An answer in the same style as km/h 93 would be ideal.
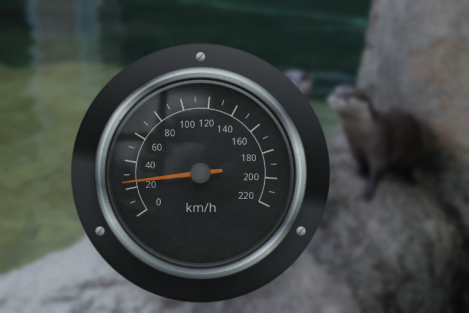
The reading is km/h 25
